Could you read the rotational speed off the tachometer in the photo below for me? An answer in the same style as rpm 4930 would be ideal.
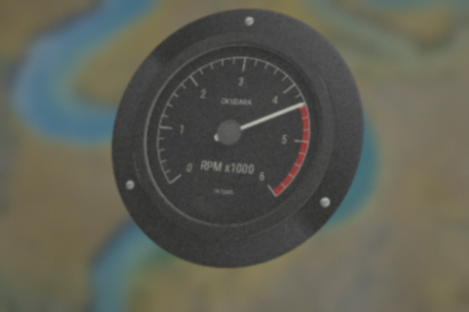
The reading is rpm 4400
